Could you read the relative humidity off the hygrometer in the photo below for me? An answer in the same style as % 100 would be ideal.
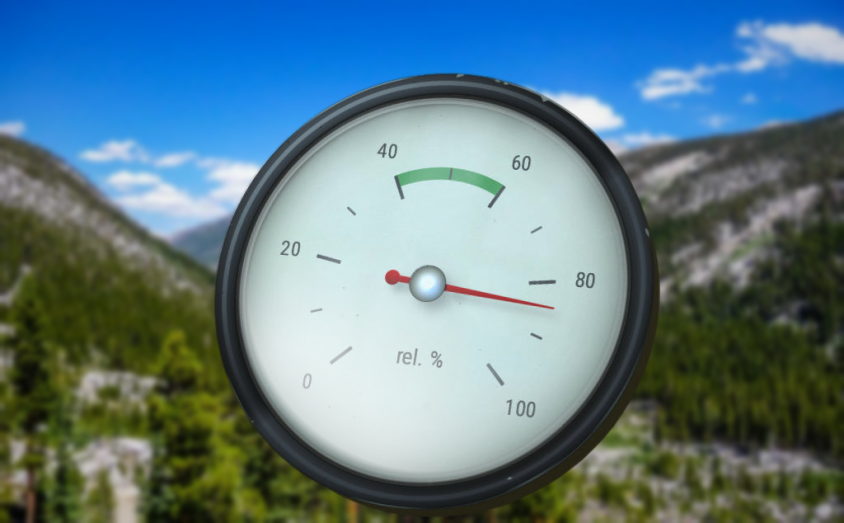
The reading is % 85
